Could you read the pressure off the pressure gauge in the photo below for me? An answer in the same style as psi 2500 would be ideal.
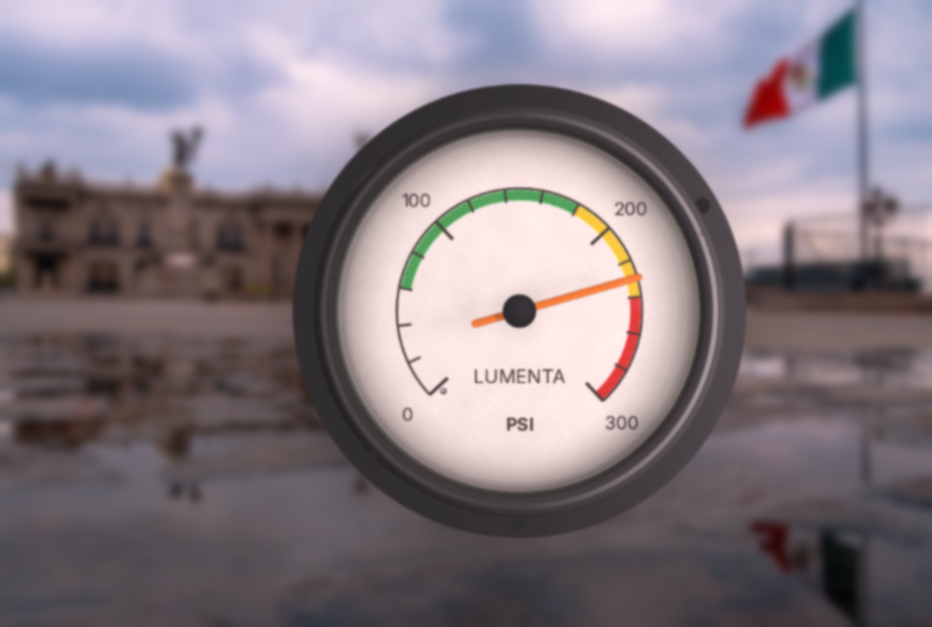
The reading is psi 230
